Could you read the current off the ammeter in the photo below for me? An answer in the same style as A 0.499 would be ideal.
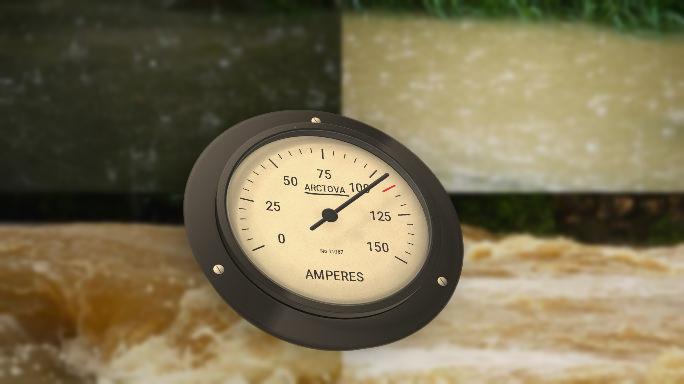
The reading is A 105
